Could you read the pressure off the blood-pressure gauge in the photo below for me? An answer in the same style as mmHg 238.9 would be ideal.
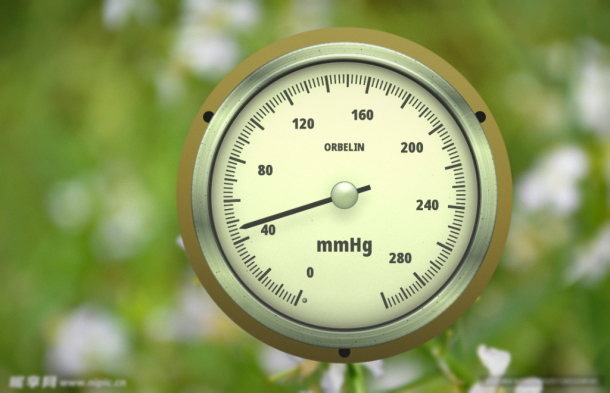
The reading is mmHg 46
